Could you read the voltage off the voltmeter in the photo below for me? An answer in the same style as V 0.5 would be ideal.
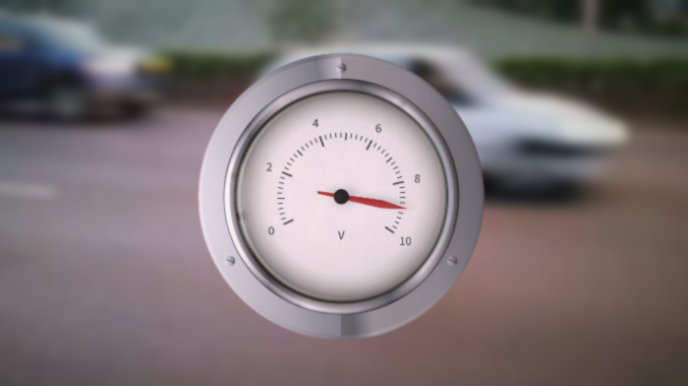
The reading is V 9
